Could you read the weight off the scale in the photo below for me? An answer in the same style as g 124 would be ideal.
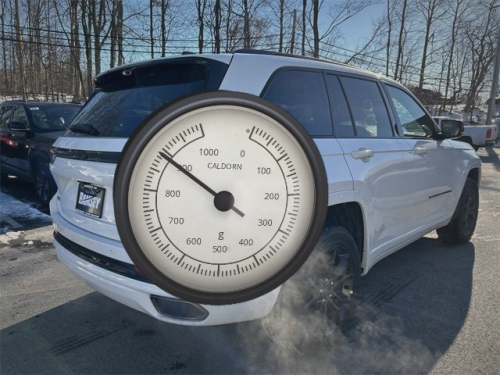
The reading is g 890
